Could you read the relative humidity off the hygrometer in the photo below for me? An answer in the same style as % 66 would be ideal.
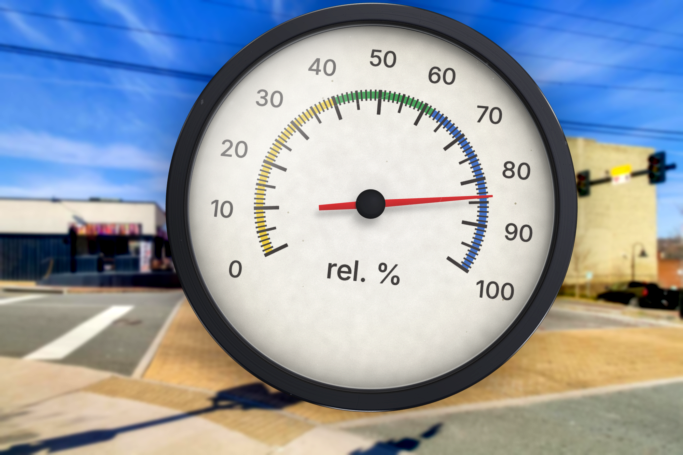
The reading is % 84
